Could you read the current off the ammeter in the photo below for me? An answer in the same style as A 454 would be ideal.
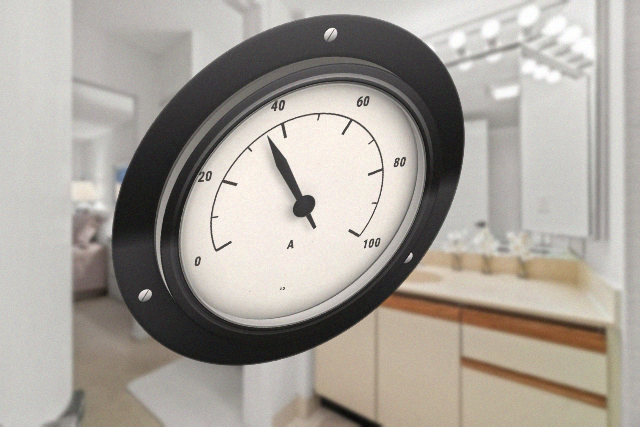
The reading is A 35
